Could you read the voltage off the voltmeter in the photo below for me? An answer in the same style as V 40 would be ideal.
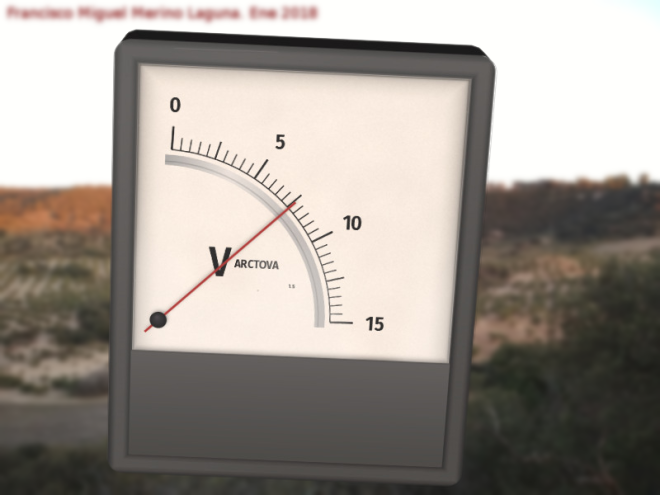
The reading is V 7.5
